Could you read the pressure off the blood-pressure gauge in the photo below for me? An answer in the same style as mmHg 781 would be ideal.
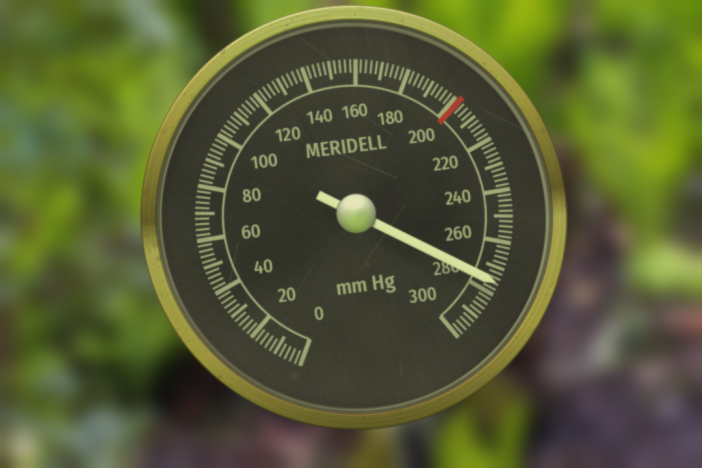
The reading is mmHg 276
